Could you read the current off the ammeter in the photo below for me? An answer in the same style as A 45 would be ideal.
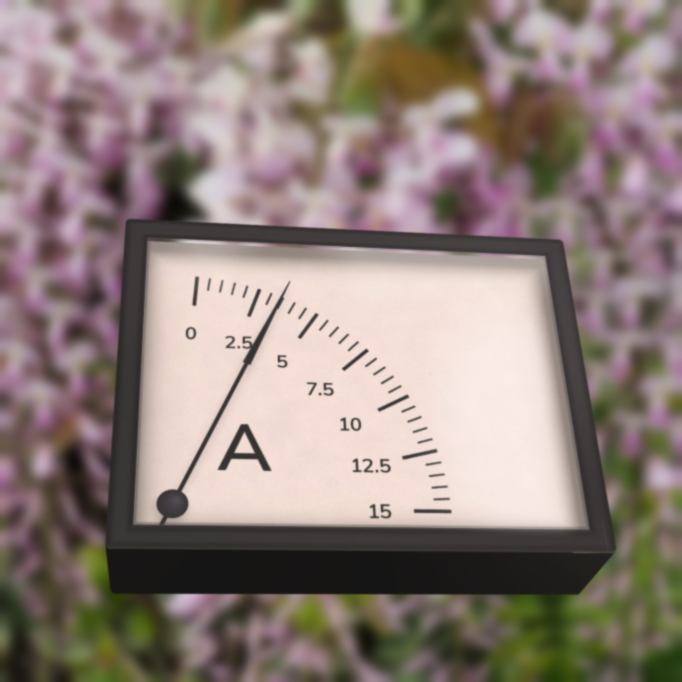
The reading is A 3.5
